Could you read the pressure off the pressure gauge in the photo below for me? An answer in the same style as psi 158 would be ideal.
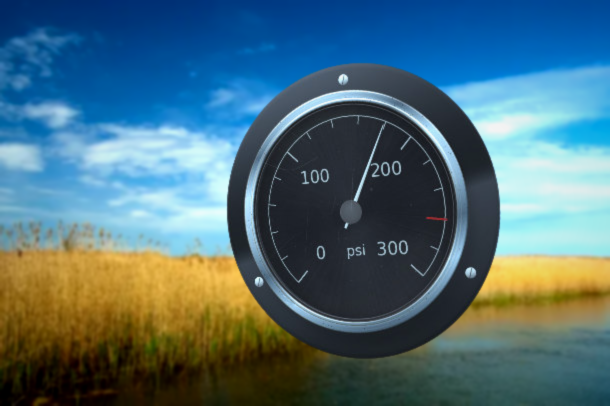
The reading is psi 180
